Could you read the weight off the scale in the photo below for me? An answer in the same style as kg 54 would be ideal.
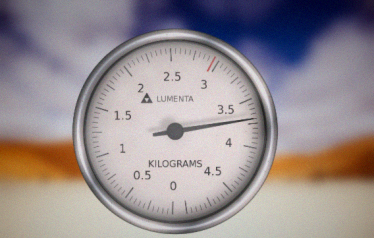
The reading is kg 3.7
